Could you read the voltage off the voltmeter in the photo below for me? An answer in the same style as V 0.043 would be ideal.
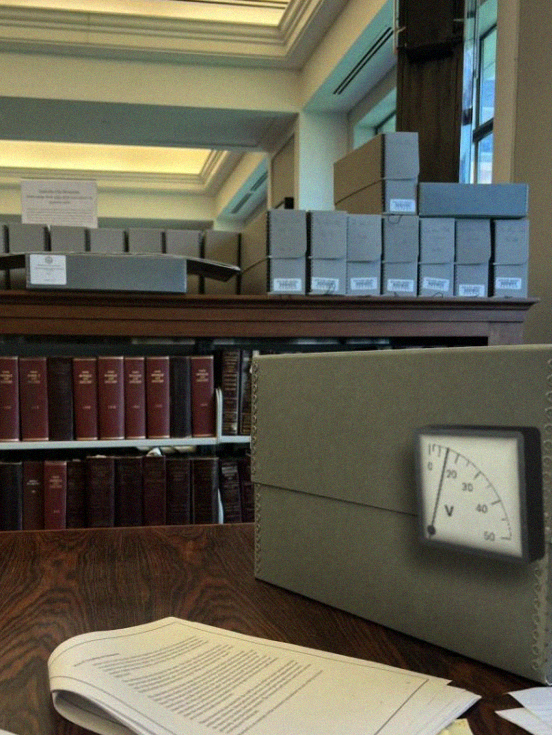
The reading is V 15
